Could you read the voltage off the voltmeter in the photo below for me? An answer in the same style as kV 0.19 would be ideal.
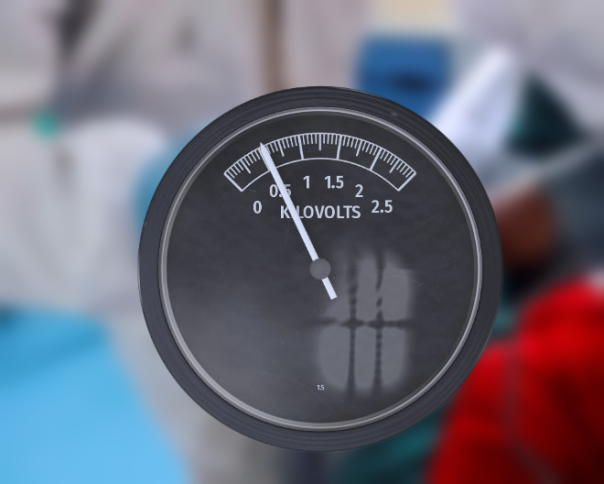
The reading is kV 0.55
